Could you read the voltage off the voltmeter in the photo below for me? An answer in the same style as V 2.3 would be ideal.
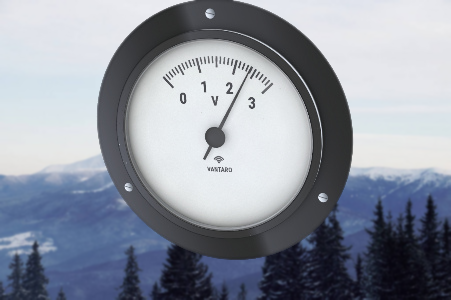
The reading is V 2.4
